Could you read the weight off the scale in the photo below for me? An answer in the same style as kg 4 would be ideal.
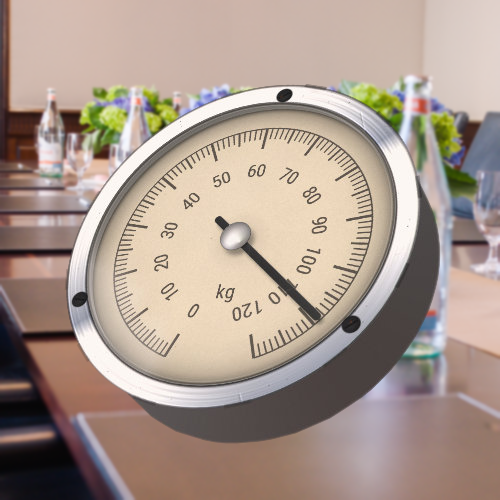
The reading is kg 109
